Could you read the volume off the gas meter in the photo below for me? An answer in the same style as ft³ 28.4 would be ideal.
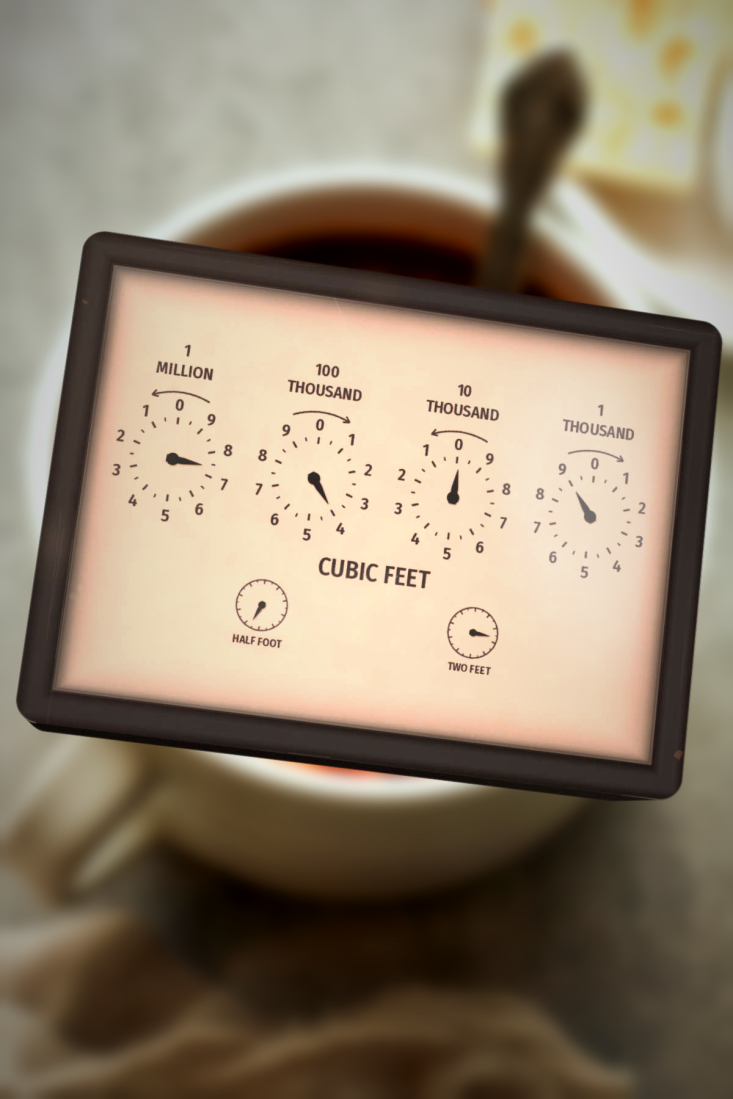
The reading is ft³ 739900
